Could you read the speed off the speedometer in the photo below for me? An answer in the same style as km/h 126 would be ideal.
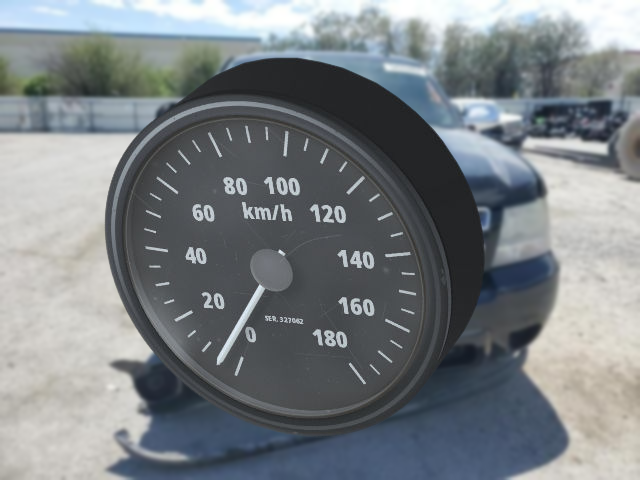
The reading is km/h 5
